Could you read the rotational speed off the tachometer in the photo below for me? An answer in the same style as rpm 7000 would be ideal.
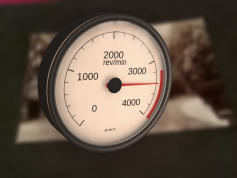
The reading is rpm 3400
